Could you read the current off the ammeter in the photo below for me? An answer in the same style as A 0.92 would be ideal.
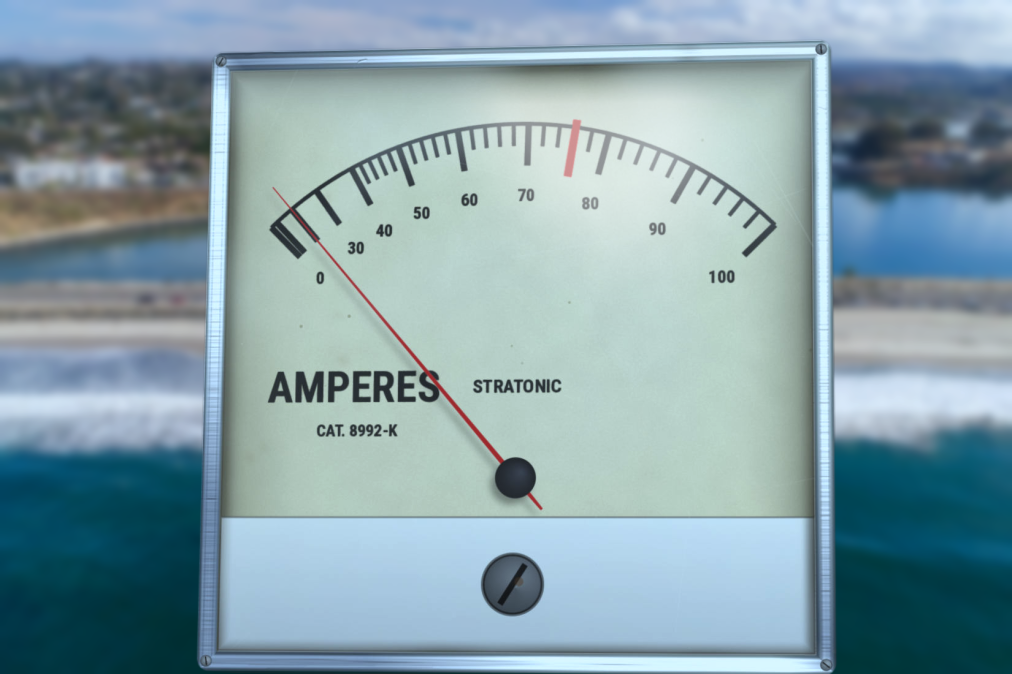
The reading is A 20
